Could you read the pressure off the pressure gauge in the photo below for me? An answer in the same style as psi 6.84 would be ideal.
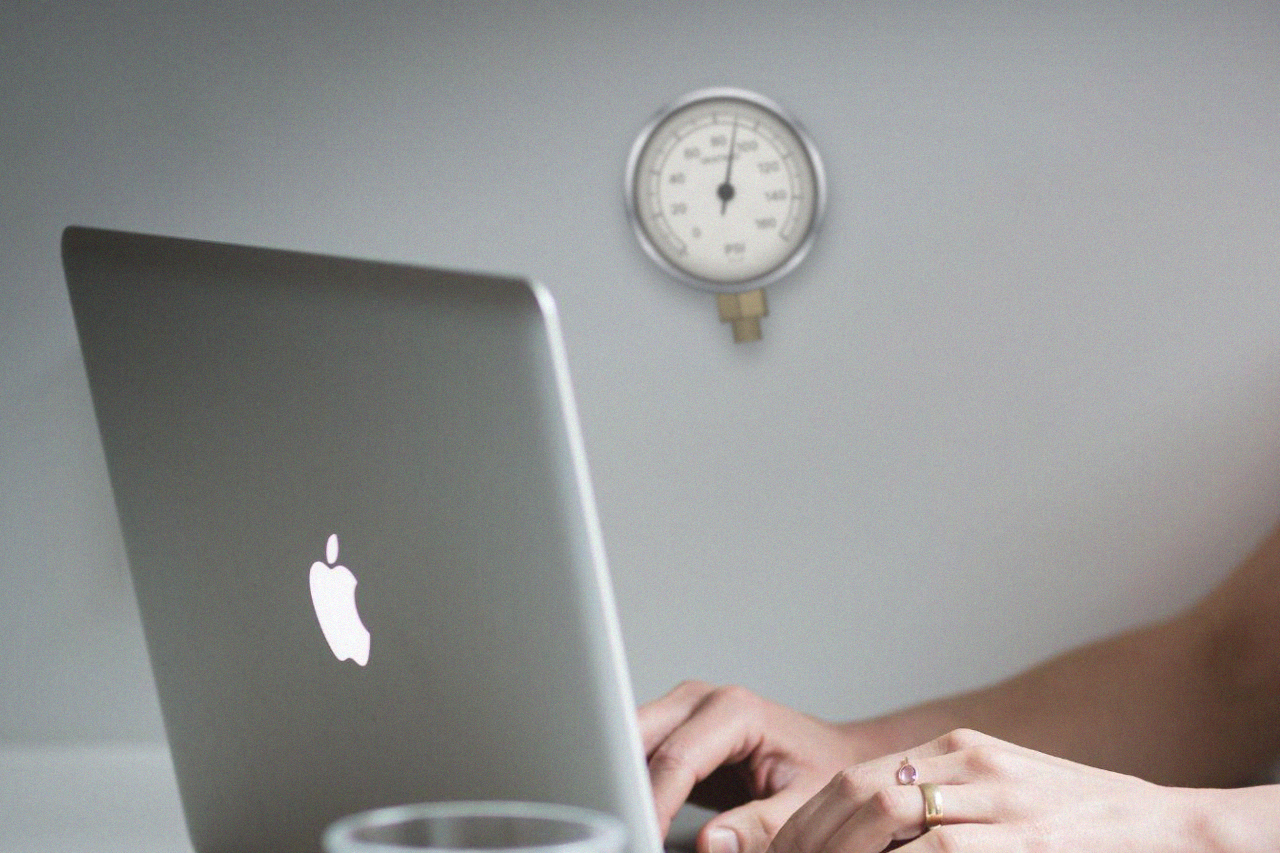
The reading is psi 90
